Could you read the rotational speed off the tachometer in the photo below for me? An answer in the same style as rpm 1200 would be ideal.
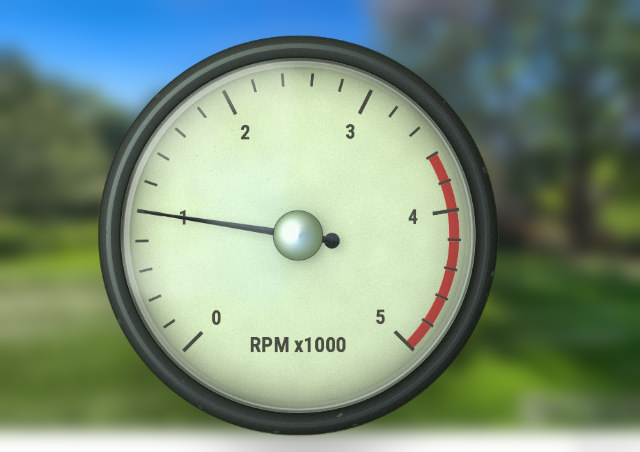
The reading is rpm 1000
